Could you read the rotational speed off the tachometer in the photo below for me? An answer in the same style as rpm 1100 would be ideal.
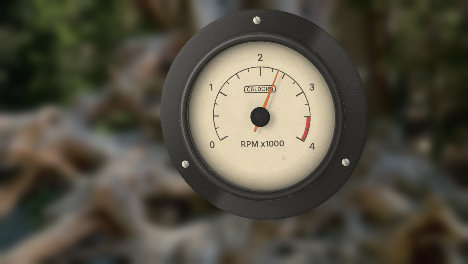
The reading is rpm 2375
